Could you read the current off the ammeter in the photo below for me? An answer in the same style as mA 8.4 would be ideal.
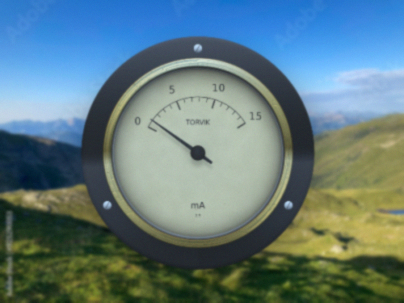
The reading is mA 1
